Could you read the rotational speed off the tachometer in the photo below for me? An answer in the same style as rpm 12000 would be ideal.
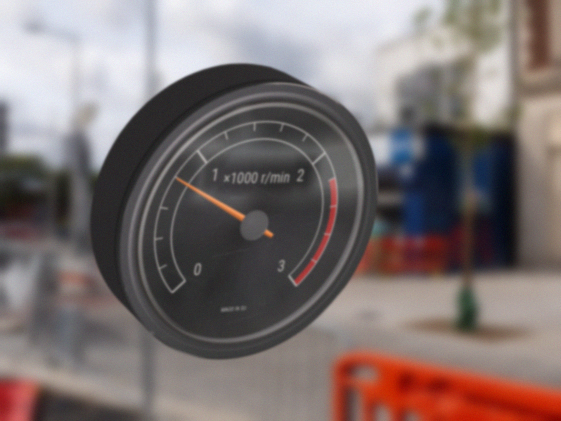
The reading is rpm 800
